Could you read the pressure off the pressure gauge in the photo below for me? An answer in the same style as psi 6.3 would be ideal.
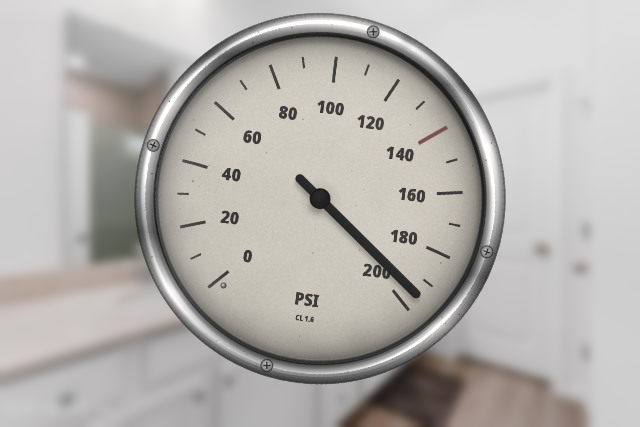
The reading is psi 195
